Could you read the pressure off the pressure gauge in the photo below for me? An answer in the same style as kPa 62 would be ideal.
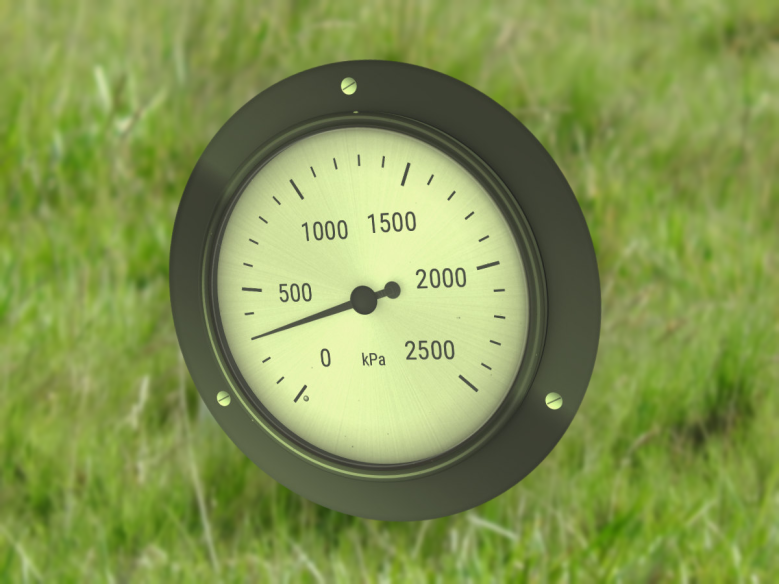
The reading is kPa 300
